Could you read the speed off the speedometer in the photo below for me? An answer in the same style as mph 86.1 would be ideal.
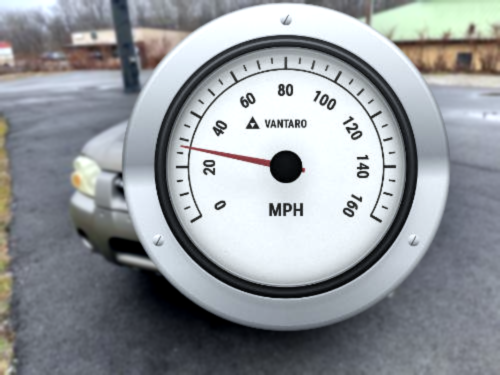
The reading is mph 27.5
